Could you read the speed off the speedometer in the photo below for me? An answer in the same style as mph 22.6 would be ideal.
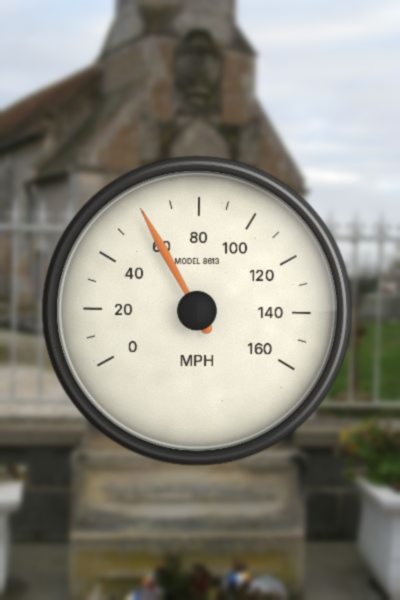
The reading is mph 60
